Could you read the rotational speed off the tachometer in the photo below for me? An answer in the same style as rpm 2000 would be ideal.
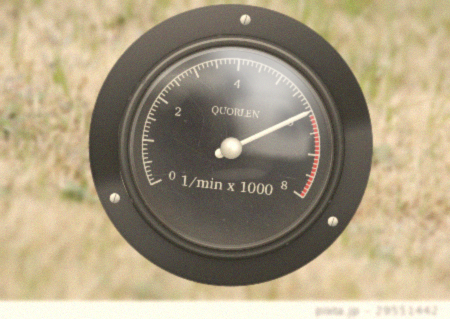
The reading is rpm 6000
